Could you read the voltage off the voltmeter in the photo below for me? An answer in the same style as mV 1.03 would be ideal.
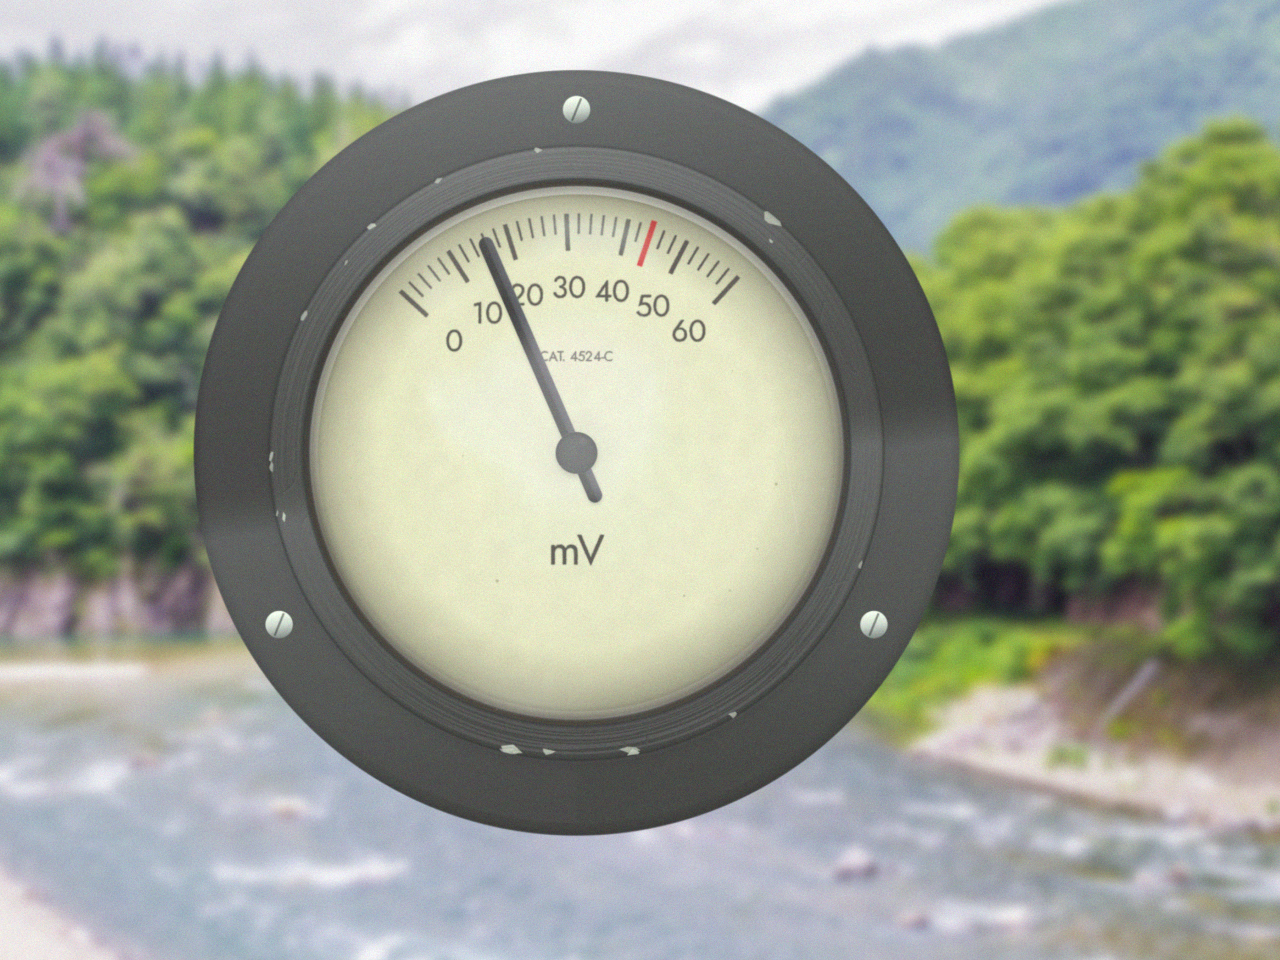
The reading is mV 16
